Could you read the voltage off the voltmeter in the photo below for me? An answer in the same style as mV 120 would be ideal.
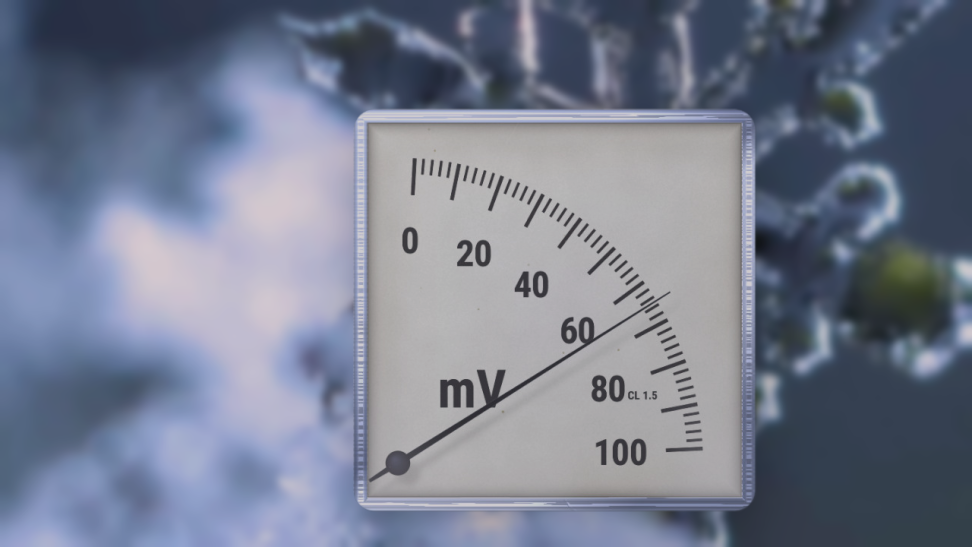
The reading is mV 65
